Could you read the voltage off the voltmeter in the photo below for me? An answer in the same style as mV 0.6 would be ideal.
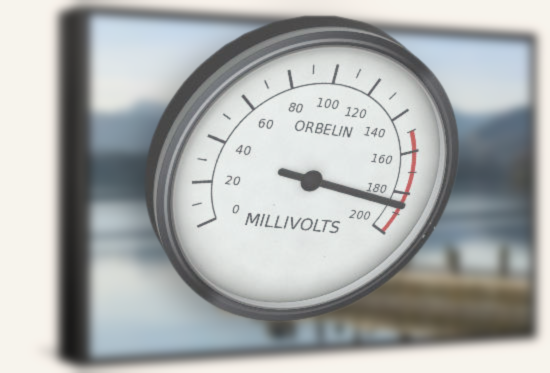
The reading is mV 185
